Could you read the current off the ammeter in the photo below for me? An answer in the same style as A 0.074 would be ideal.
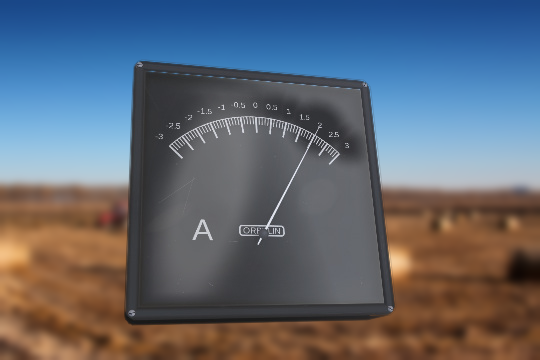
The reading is A 2
